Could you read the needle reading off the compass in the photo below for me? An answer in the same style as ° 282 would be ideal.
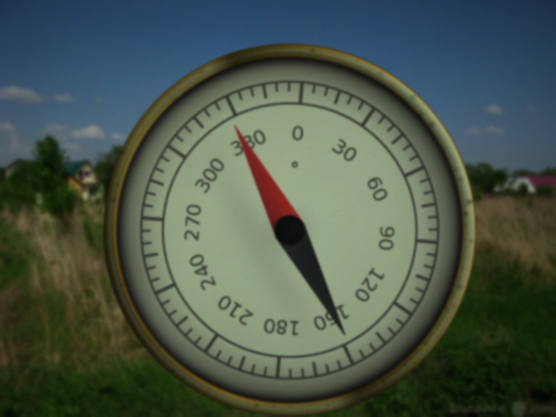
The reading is ° 327.5
